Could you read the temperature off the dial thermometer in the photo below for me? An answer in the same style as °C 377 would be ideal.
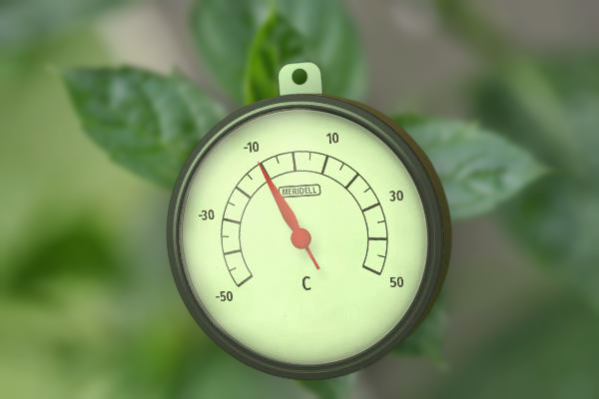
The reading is °C -10
